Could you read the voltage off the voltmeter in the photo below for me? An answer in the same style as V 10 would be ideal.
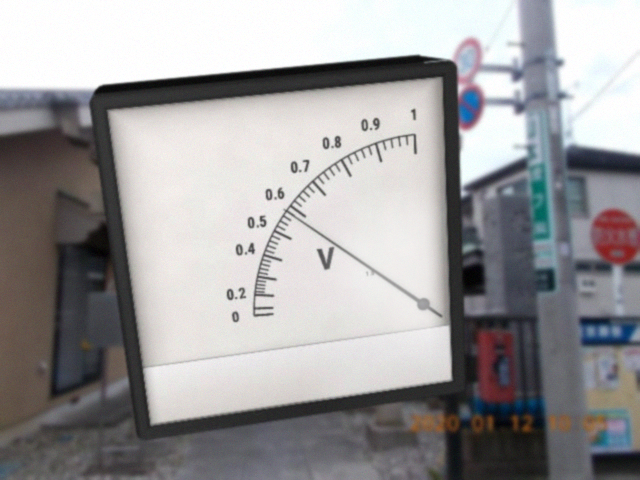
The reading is V 0.58
